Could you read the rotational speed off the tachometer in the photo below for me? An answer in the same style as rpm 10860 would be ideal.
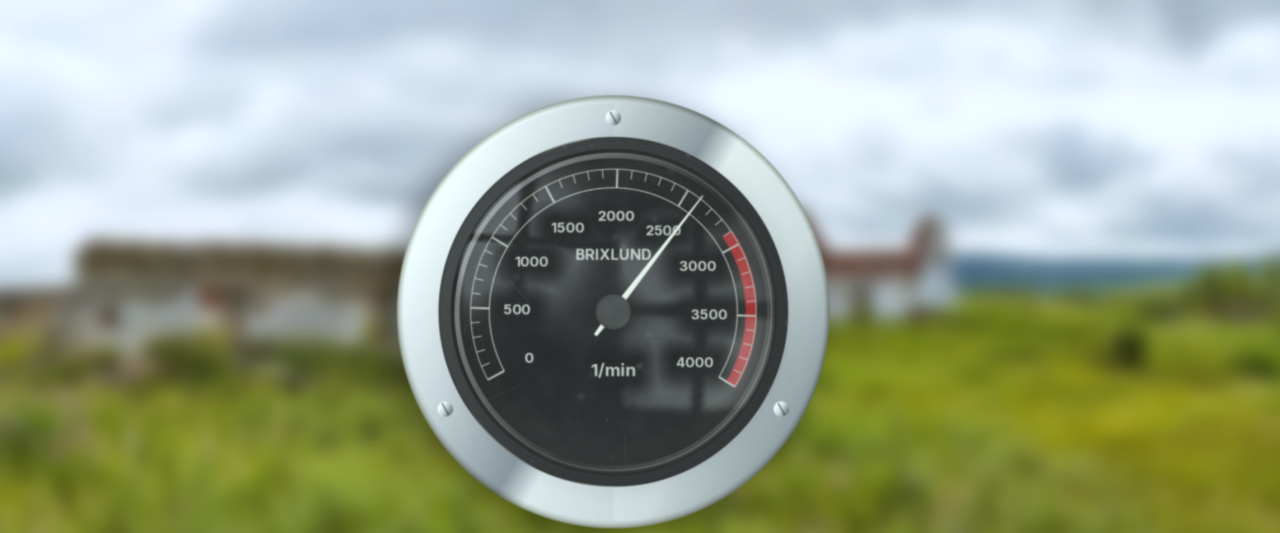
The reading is rpm 2600
